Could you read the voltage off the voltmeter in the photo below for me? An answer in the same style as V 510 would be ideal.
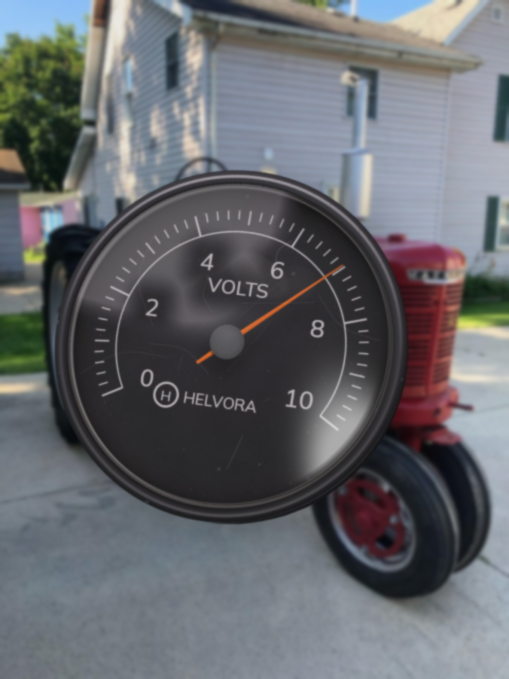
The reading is V 7
